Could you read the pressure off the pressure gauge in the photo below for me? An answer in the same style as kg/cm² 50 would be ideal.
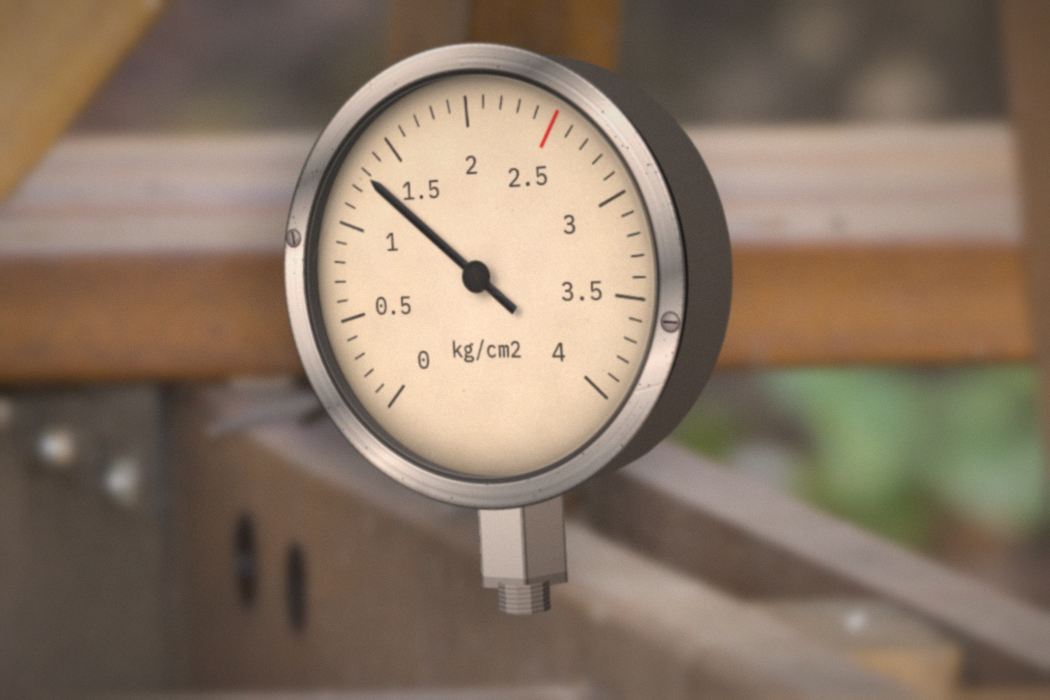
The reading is kg/cm² 1.3
